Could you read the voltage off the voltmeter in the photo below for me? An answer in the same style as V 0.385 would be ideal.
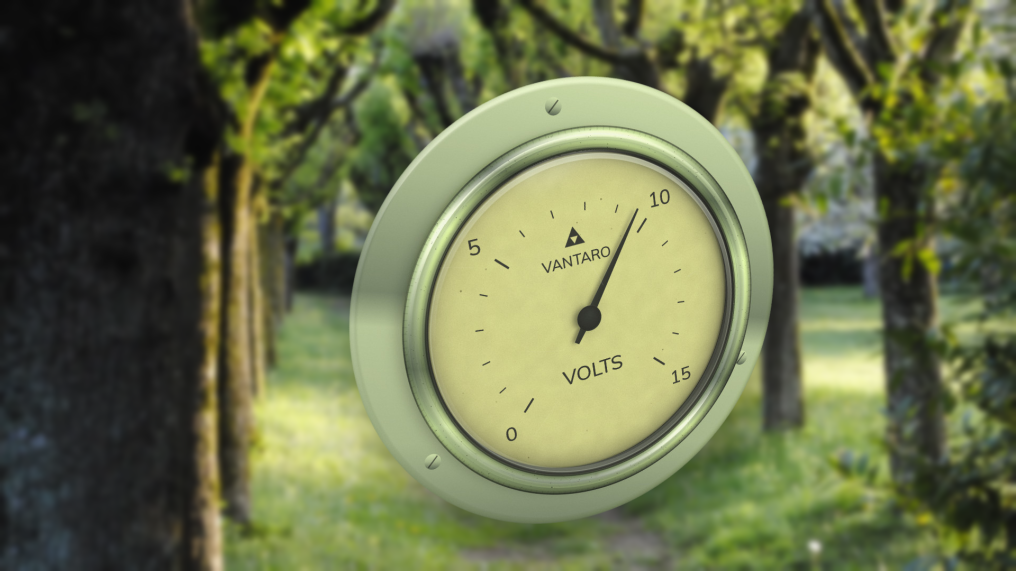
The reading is V 9.5
